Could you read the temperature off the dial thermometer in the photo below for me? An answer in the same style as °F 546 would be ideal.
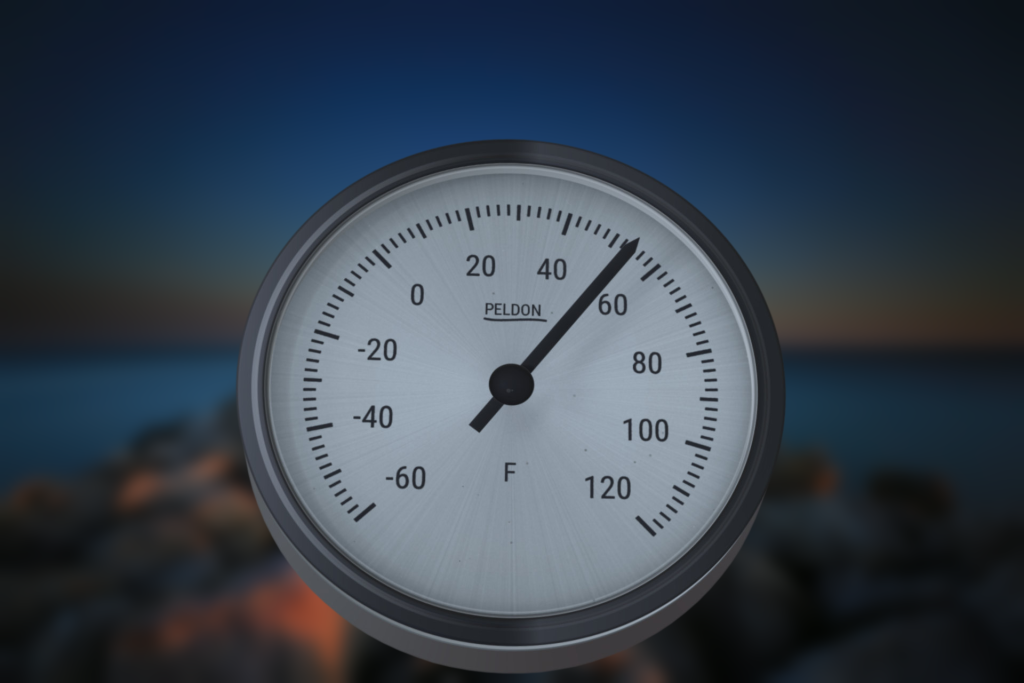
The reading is °F 54
